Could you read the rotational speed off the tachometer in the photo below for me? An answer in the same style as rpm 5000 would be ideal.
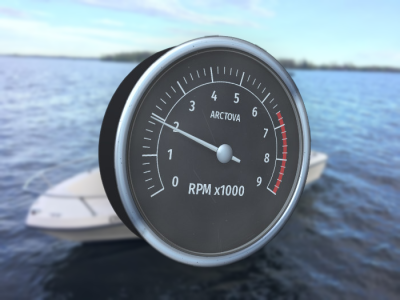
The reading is rpm 1900
